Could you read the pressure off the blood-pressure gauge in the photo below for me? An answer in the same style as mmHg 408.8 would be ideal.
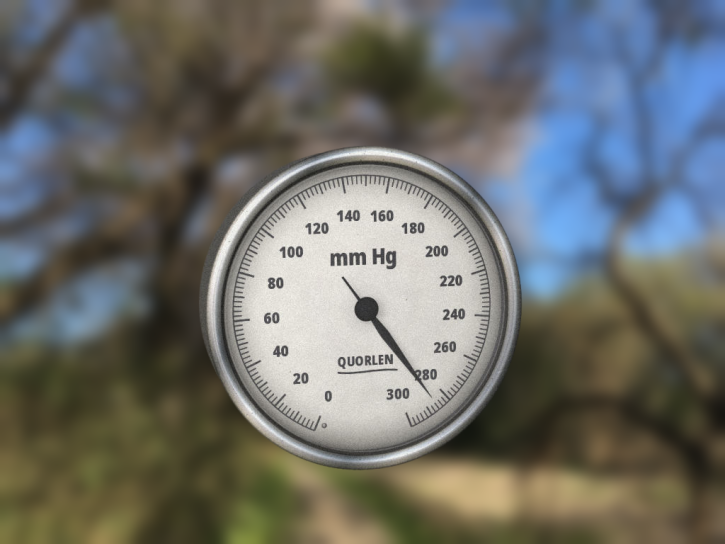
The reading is mmHg 286
